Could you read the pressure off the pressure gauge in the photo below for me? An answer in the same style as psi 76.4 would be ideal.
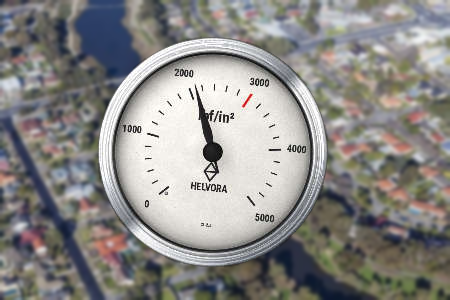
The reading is psi 2100
